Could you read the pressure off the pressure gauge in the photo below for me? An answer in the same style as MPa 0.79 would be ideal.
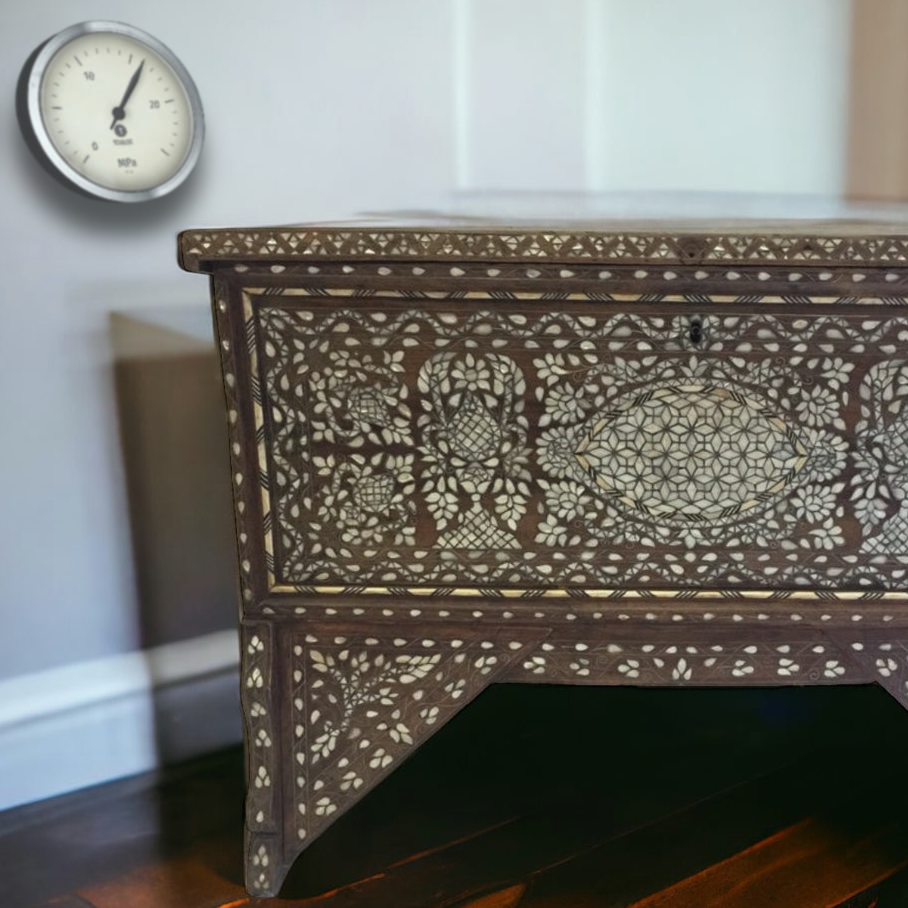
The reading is MPa 16
